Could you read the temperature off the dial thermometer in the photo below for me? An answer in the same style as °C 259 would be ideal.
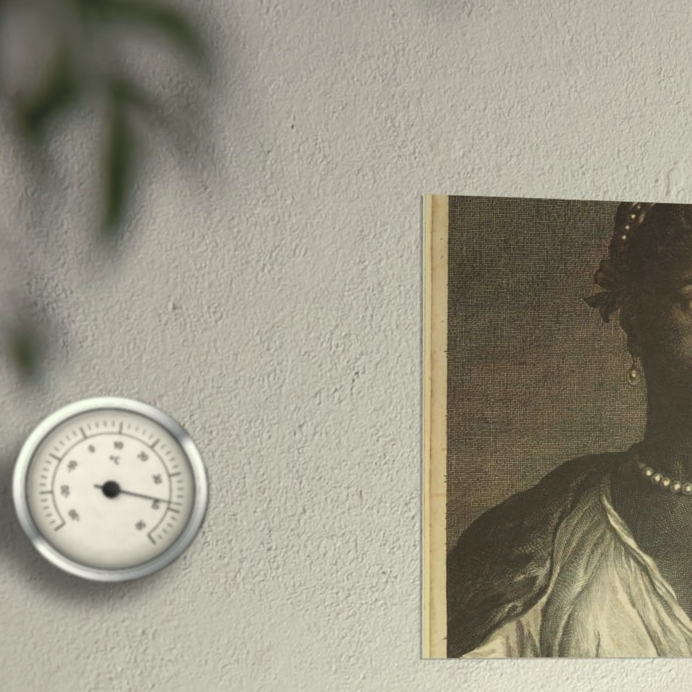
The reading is °C 38
